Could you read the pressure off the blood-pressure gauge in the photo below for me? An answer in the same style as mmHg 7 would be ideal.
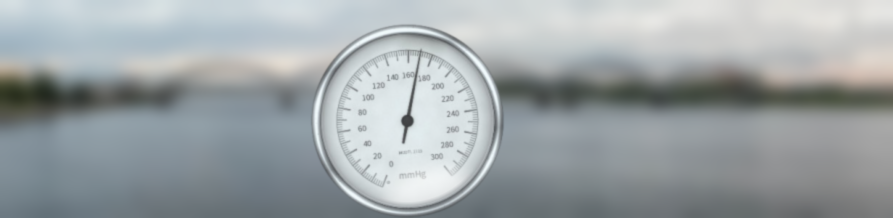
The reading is mmHg 170
